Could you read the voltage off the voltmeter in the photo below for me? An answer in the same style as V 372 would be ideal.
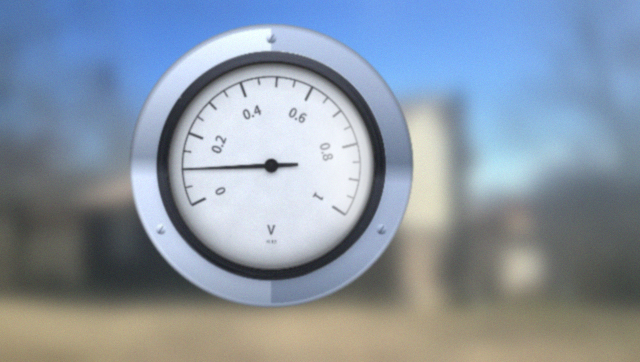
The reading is V 0.1
